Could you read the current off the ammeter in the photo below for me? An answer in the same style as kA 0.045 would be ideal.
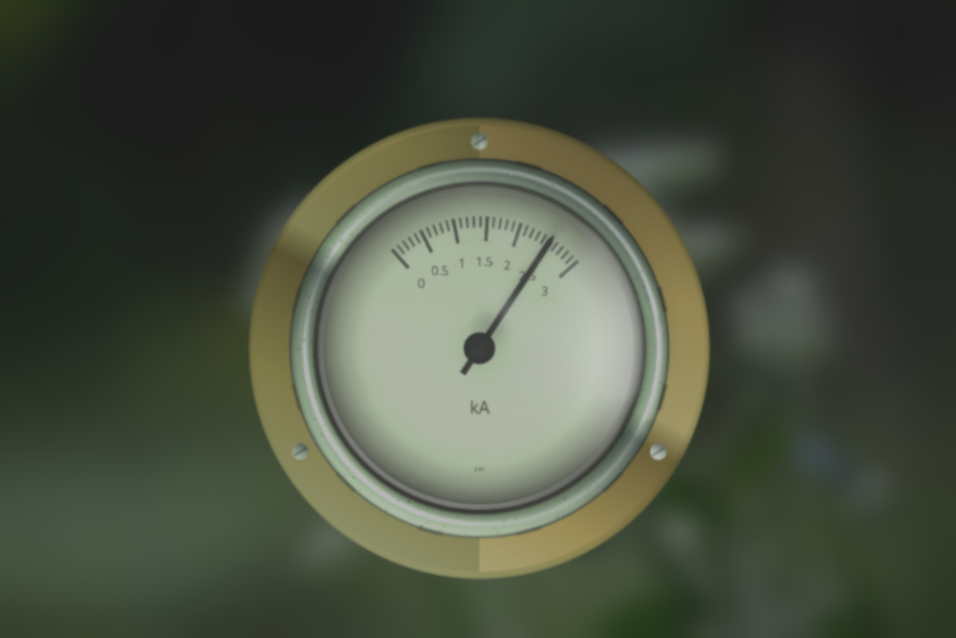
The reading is kA 2.5
